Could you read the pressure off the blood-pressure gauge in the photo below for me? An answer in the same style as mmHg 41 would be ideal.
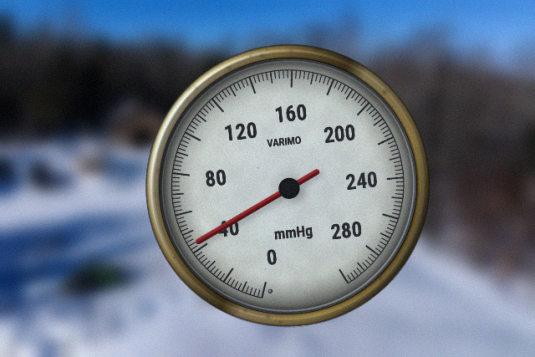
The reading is mmHg 44
